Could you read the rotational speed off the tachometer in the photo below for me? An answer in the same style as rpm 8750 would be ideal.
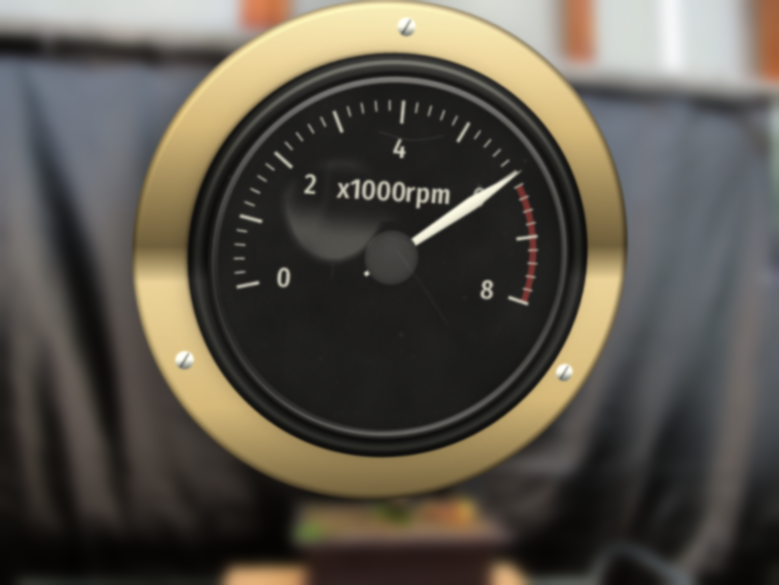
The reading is rpm 6000
